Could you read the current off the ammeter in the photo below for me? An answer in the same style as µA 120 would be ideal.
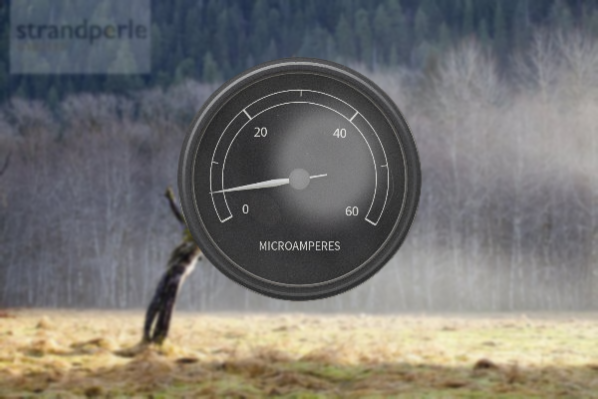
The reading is µA 5
